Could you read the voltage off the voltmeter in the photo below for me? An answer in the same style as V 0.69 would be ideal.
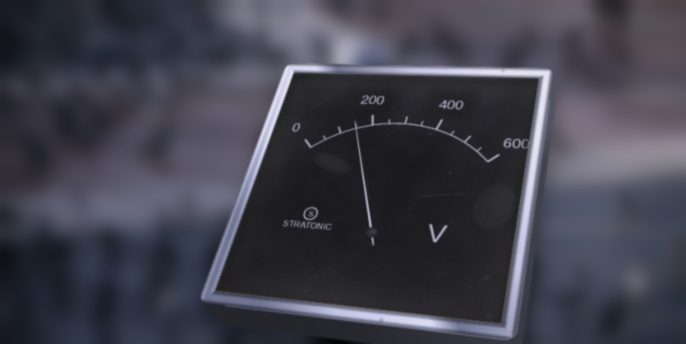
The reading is V 150
